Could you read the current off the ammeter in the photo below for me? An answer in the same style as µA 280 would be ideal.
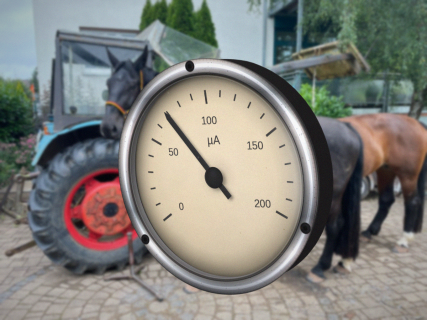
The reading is µA 70
